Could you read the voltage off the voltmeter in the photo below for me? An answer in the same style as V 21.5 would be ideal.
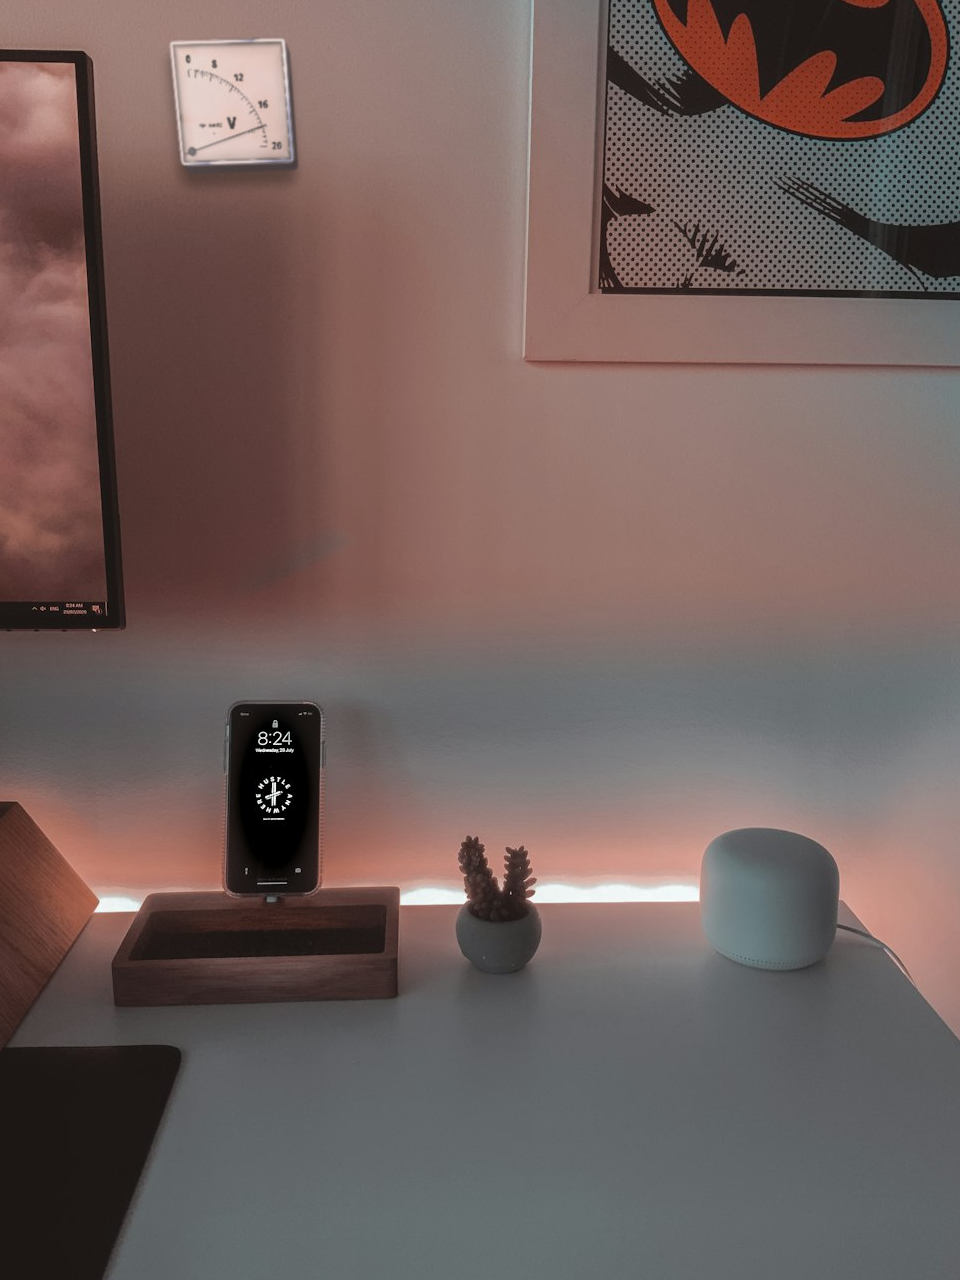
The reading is V 18
